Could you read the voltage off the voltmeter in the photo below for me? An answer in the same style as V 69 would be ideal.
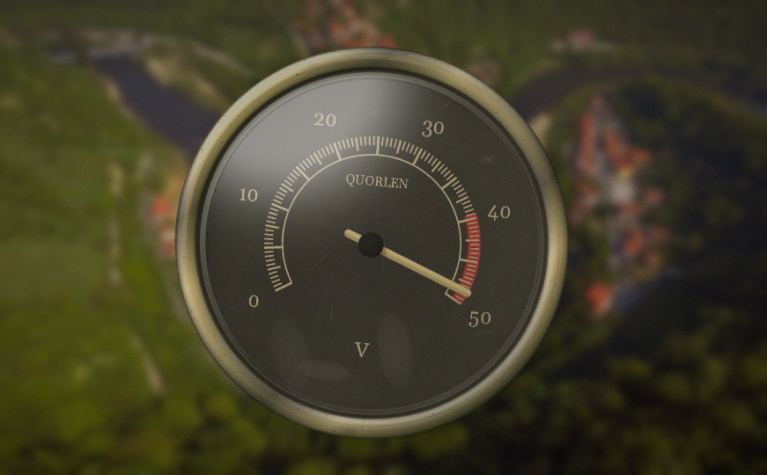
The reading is V 48.5
